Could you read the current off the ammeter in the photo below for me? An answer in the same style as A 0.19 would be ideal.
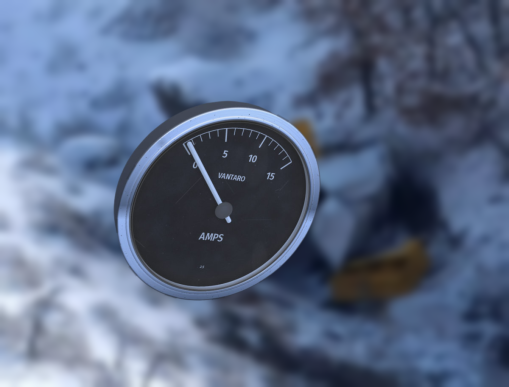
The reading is A 0.5
